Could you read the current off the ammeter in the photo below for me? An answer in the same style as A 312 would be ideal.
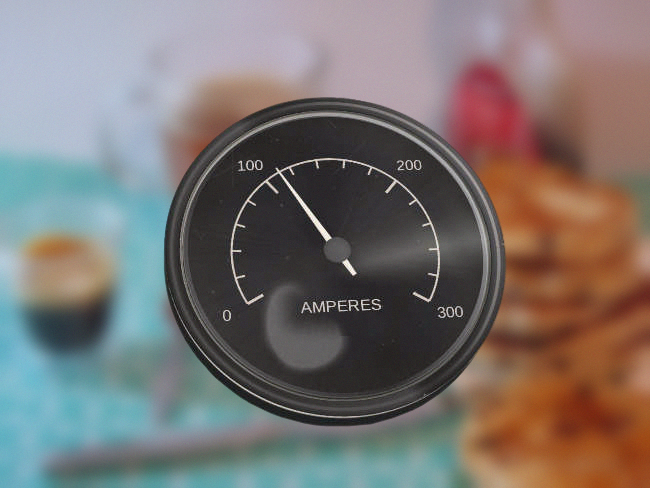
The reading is A 110
